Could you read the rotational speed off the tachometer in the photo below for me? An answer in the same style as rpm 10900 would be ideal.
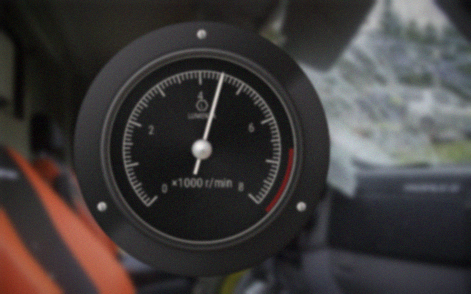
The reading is rpm 4500
